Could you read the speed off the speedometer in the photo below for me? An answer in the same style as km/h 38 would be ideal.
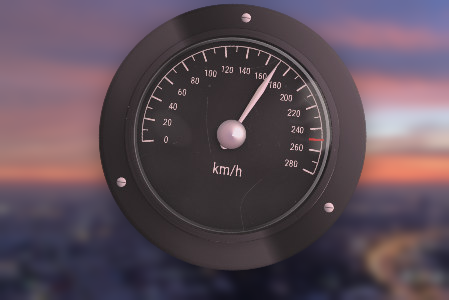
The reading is km/h 170
